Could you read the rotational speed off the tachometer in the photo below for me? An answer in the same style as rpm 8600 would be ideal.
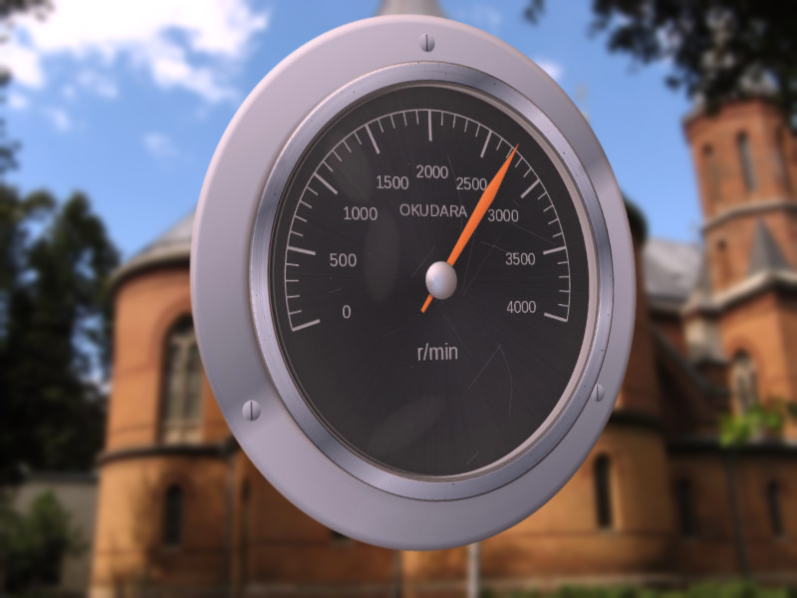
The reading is rpm 2700
